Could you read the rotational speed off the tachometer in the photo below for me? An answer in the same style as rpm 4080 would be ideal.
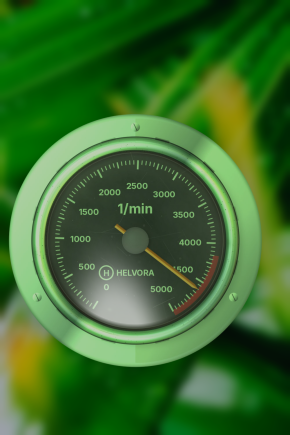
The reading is rpm 4600
